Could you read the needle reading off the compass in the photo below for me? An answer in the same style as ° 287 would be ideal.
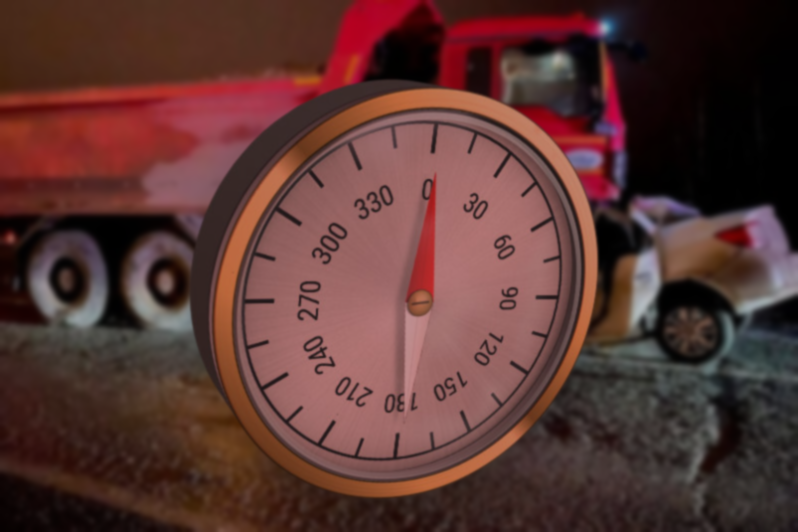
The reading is ° 0
